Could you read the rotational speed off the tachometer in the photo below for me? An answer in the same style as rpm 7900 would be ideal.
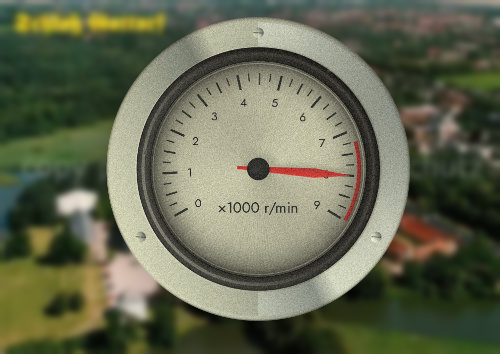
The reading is rpm 8000
